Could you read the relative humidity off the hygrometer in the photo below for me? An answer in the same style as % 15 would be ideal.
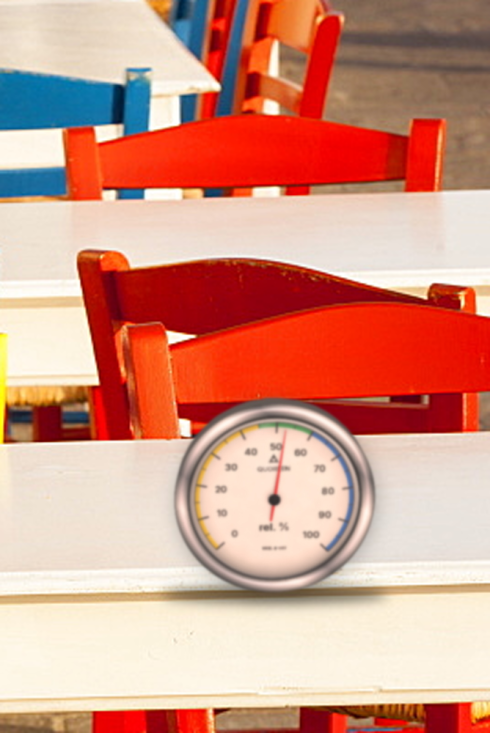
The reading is % 52.5
